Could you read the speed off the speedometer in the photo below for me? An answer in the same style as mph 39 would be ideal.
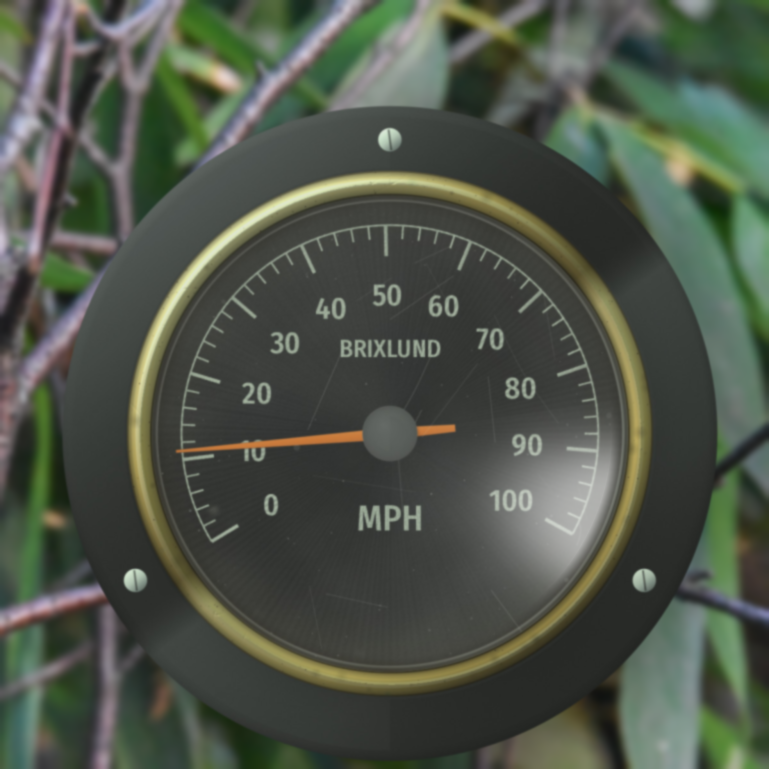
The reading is mph 11
